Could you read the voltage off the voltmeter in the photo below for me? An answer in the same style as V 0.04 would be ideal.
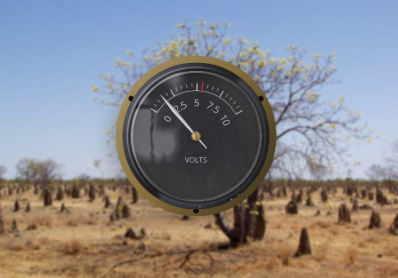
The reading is V 1.5
